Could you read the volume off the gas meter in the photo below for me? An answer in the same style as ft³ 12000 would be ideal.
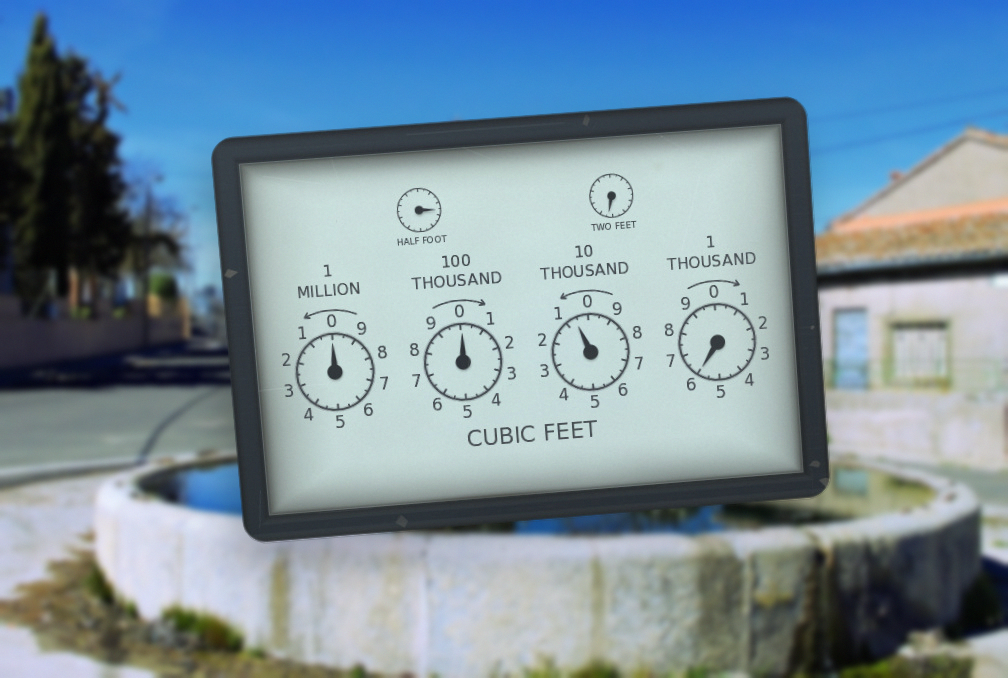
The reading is ft³ 600
